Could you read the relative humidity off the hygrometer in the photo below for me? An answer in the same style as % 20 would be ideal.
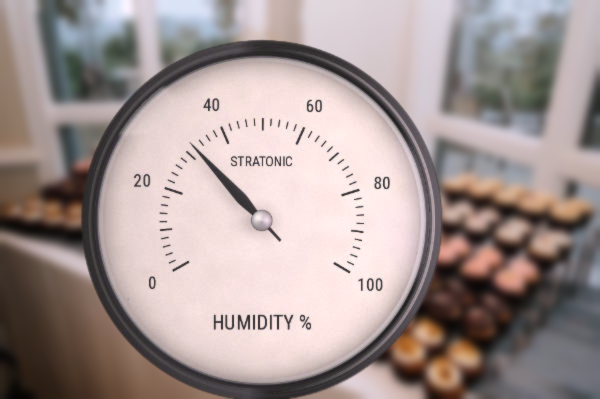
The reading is % 32
